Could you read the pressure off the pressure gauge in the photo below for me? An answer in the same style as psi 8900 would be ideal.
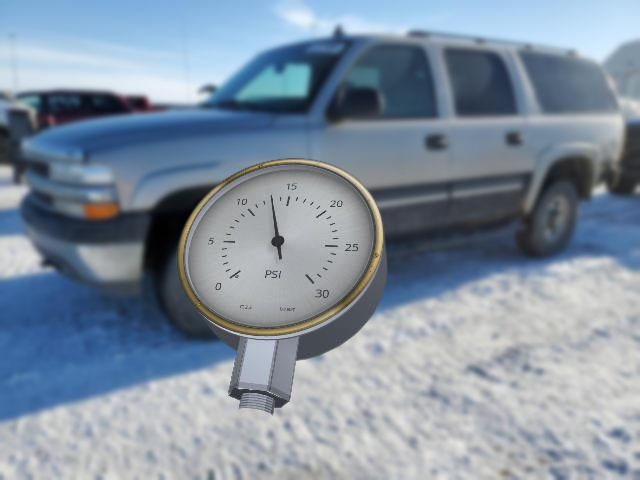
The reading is psi 13
